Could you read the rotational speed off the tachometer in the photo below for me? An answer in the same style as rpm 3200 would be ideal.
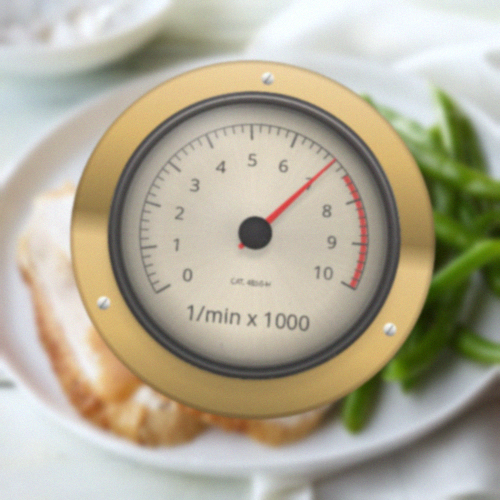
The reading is rpm 7000
